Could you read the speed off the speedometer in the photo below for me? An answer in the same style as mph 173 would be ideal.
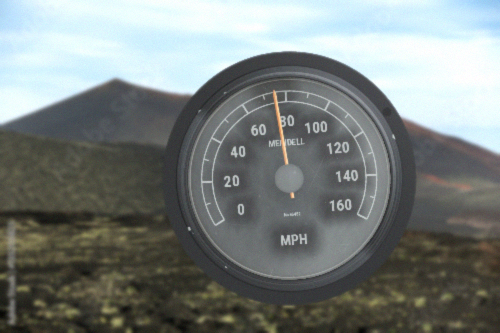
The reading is mph 75
